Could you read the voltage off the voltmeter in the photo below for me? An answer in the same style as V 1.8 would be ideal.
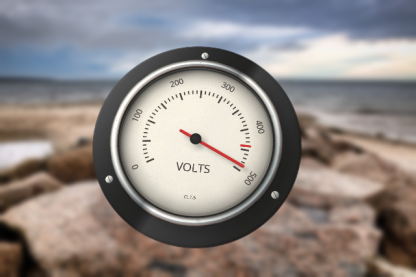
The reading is V 490
